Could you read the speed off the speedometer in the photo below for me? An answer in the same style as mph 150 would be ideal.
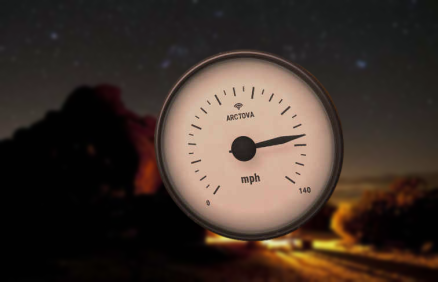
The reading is mph 115
